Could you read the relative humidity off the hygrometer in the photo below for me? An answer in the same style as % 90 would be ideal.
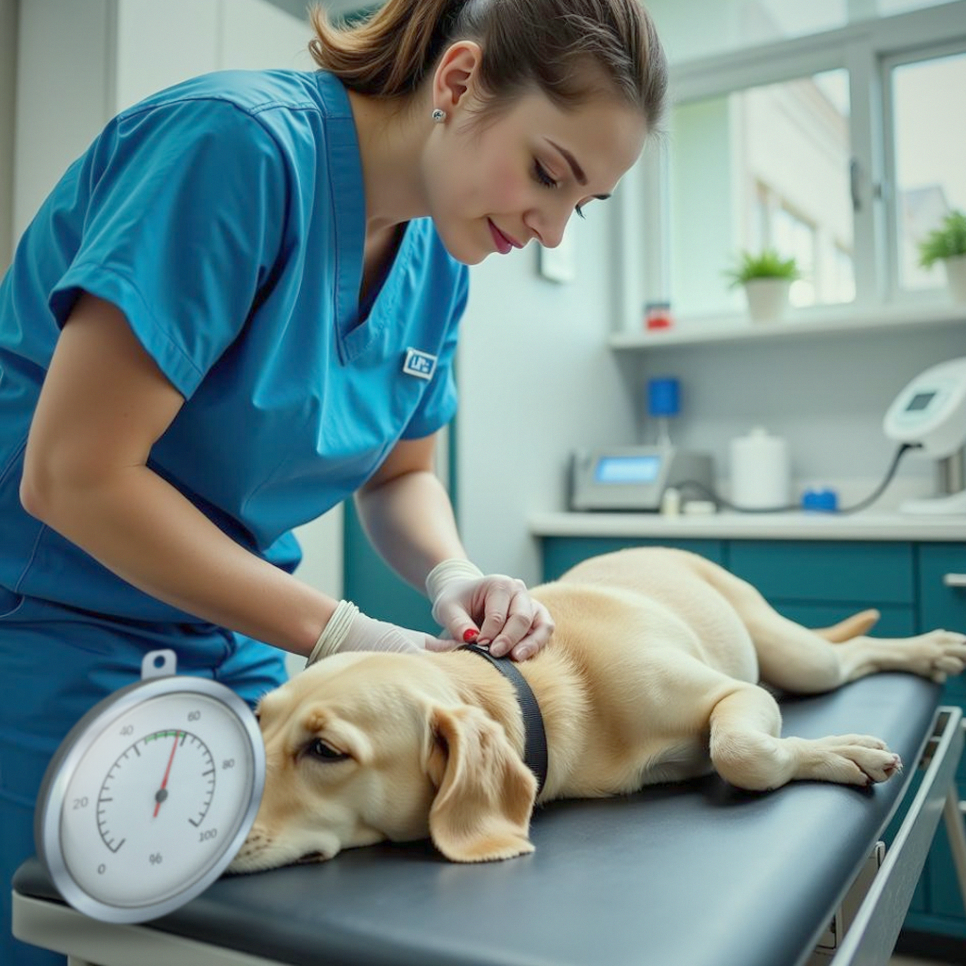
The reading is % 56
